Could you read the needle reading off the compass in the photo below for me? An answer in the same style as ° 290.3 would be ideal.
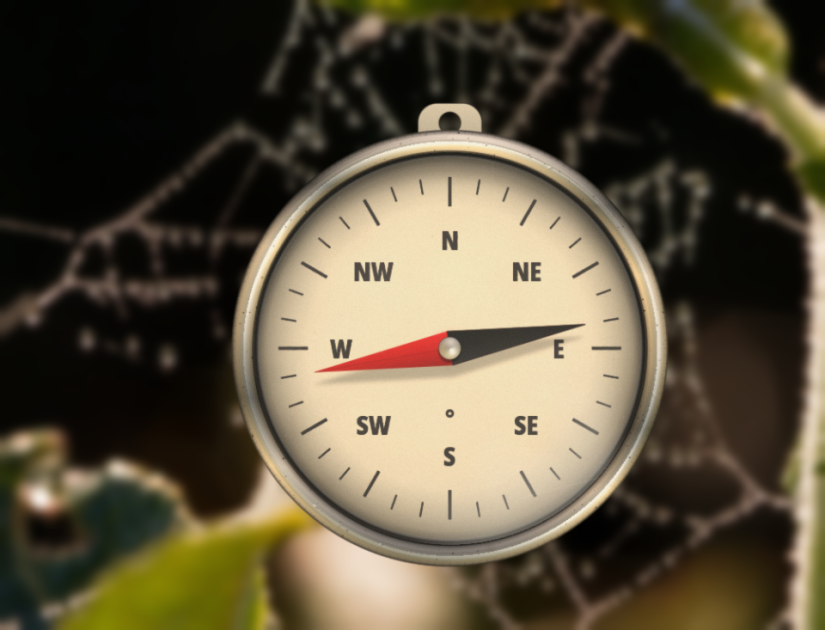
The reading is ° 260
